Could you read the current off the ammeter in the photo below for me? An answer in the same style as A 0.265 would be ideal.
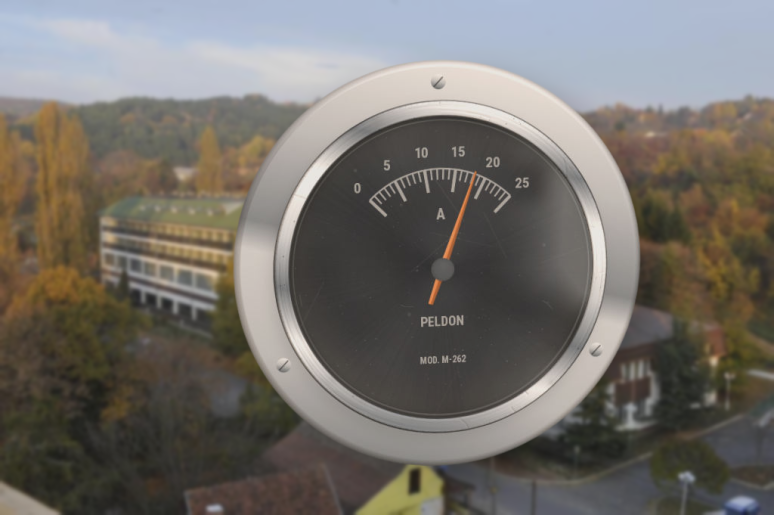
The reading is A 18
